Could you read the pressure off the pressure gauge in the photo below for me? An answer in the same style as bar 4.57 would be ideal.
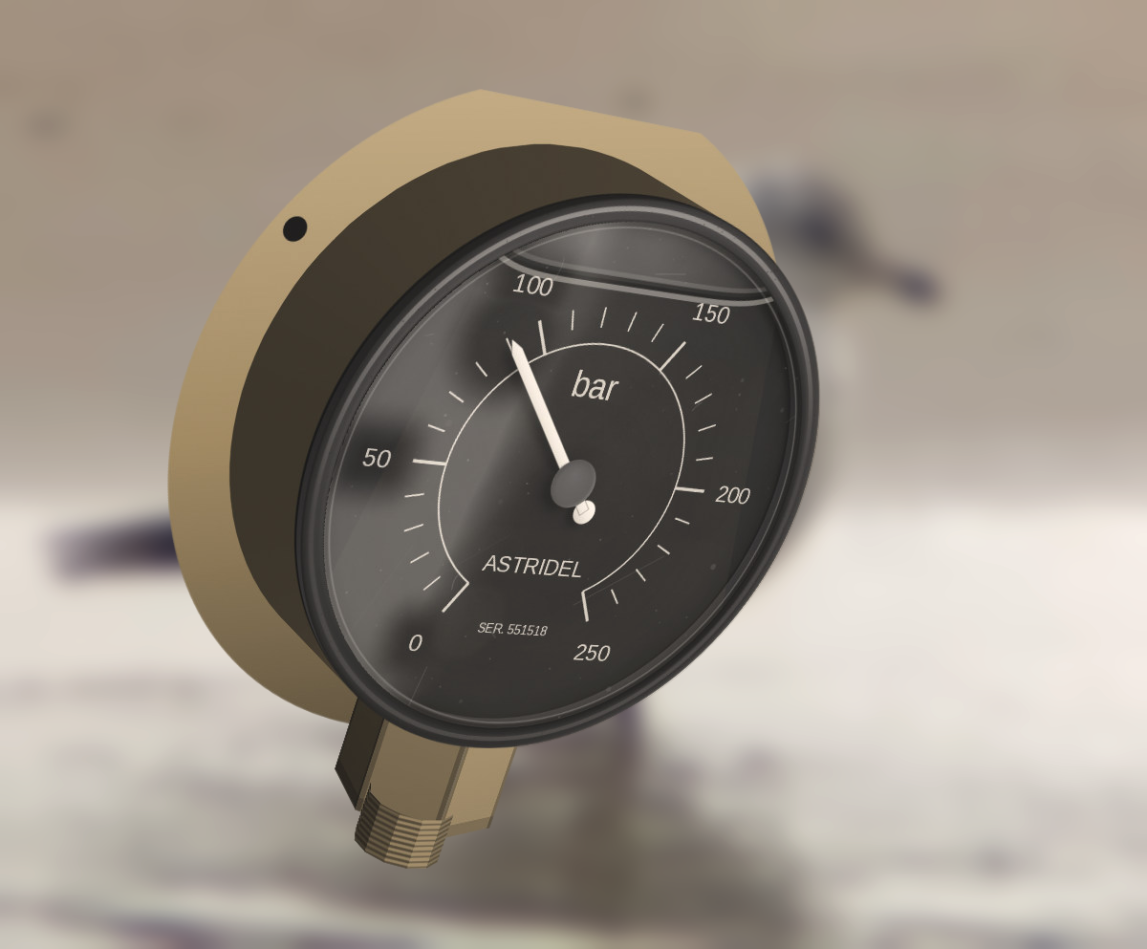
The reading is bar 90
